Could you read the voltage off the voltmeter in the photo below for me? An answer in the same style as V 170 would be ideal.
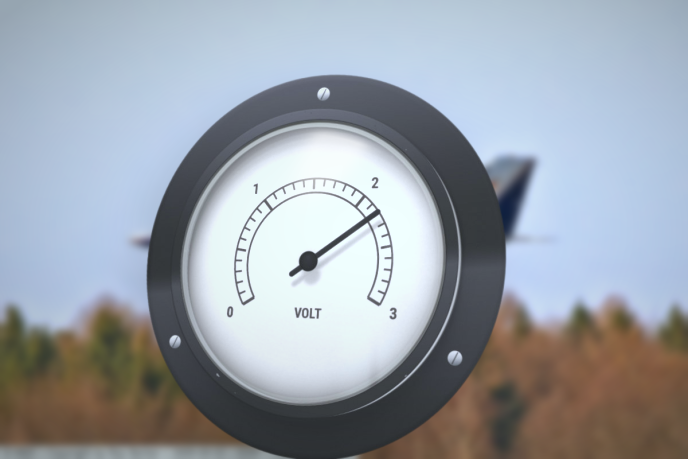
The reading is V 2.2
